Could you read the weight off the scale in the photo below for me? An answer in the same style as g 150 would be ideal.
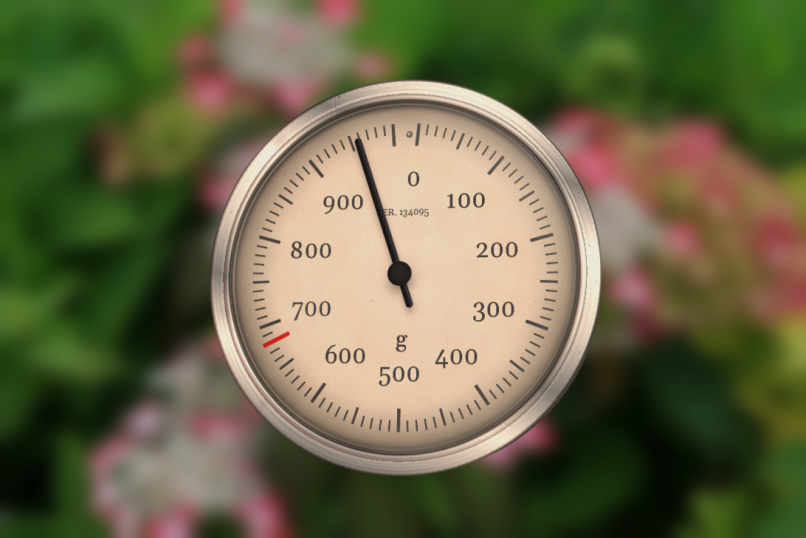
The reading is g 960
